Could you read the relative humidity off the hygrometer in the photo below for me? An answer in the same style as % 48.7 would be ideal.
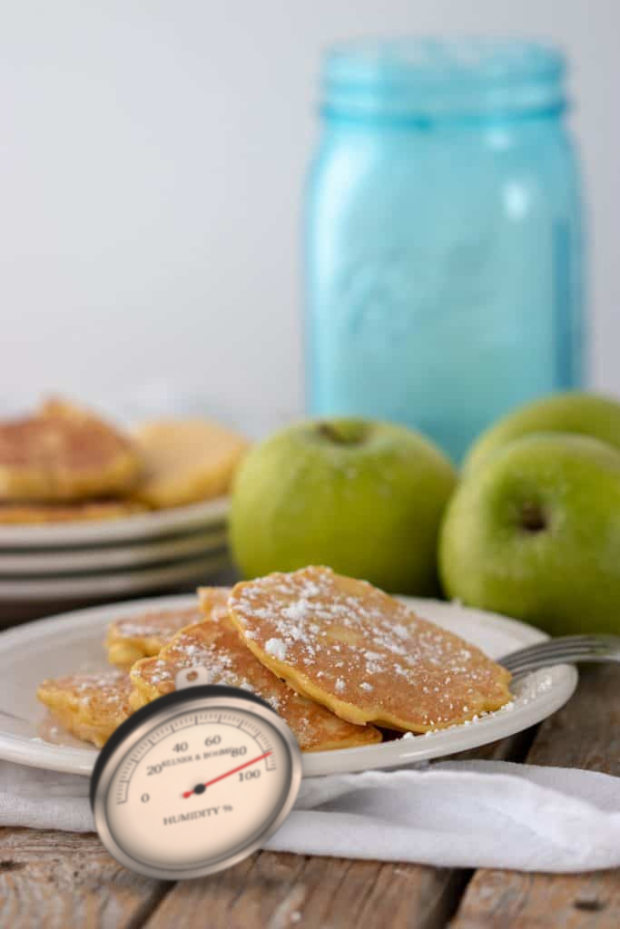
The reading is % 90
